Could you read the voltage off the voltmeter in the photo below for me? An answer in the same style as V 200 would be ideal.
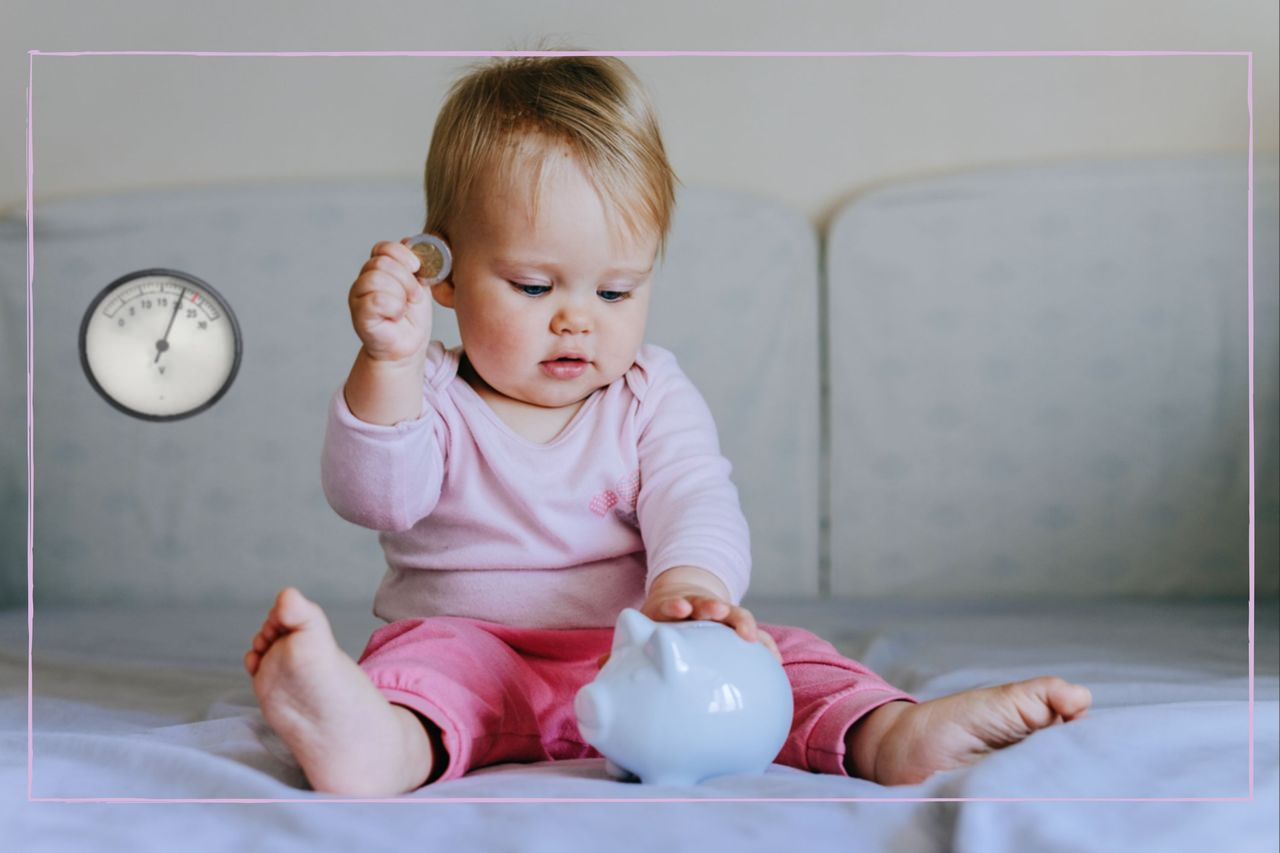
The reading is V 20
